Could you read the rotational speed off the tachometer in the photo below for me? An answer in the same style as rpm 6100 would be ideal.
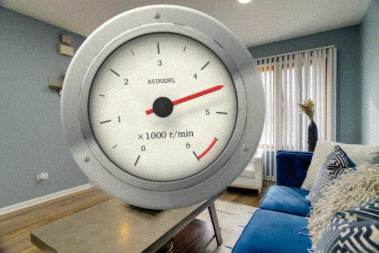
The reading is rpm 4500
